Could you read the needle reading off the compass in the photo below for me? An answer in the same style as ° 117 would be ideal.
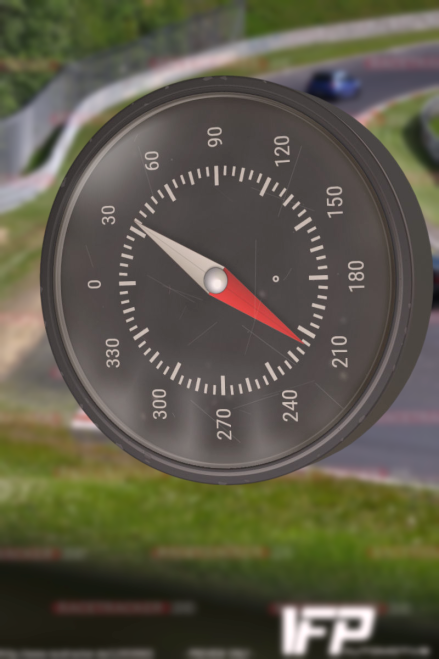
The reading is ° 215
